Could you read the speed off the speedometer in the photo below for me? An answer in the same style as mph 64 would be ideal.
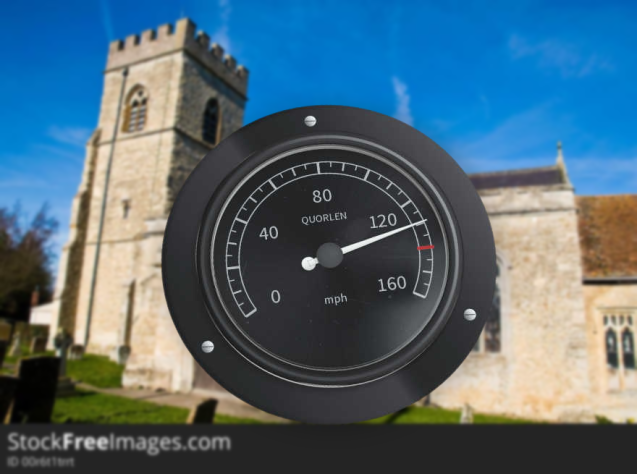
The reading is mph 130
